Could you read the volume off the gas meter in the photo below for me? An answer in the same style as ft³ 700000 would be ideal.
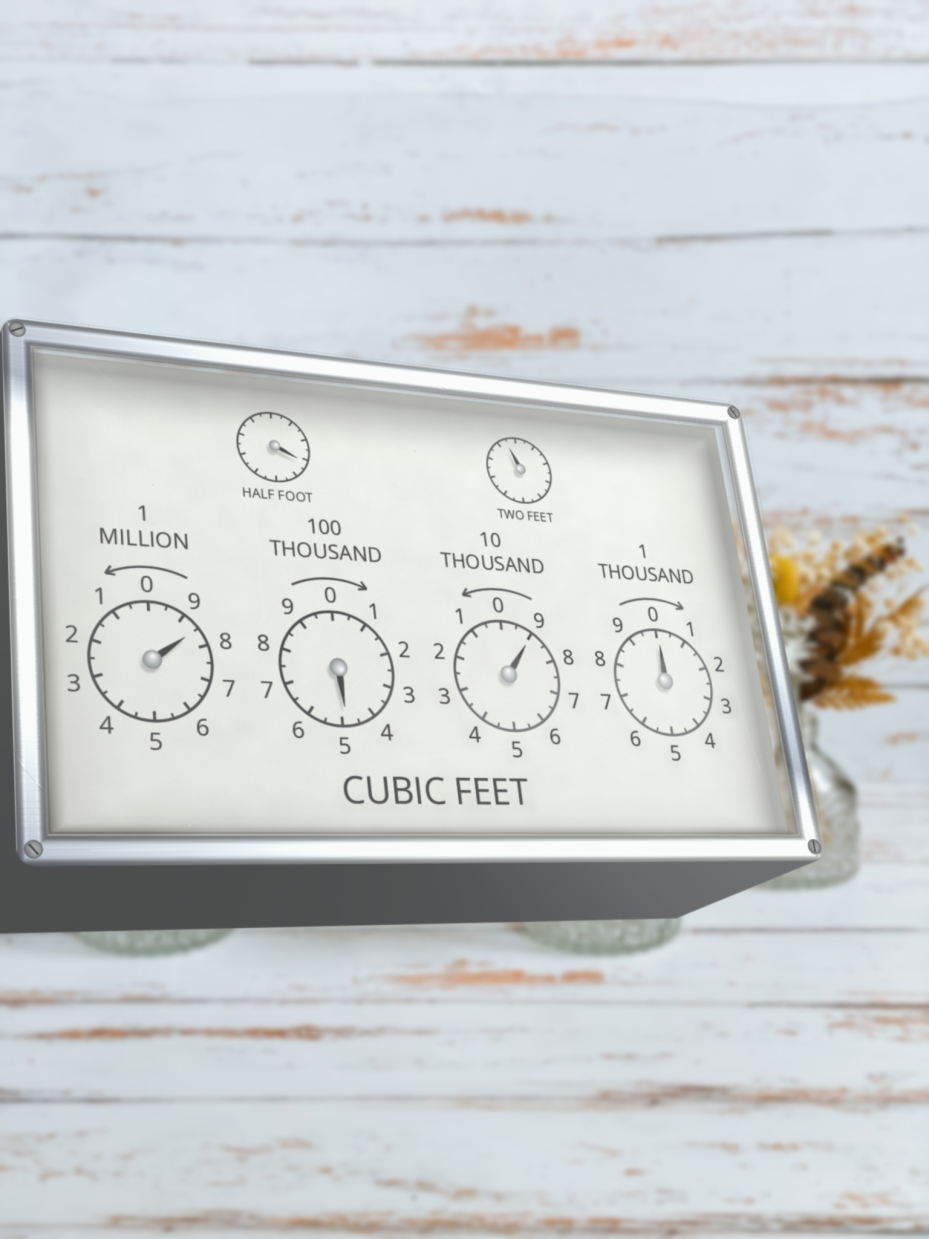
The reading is ft³ 849000
